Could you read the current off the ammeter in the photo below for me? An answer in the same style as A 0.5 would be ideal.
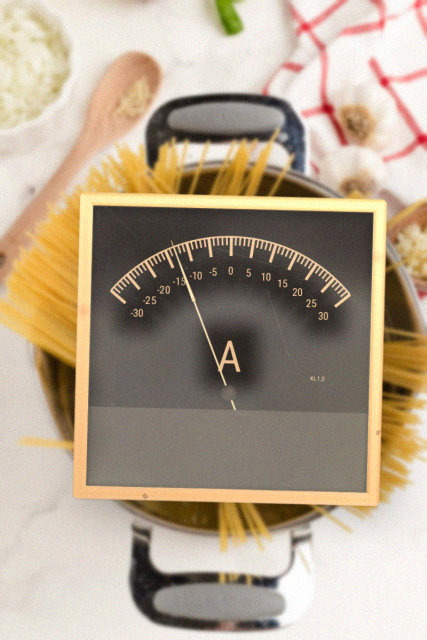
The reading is A -13
